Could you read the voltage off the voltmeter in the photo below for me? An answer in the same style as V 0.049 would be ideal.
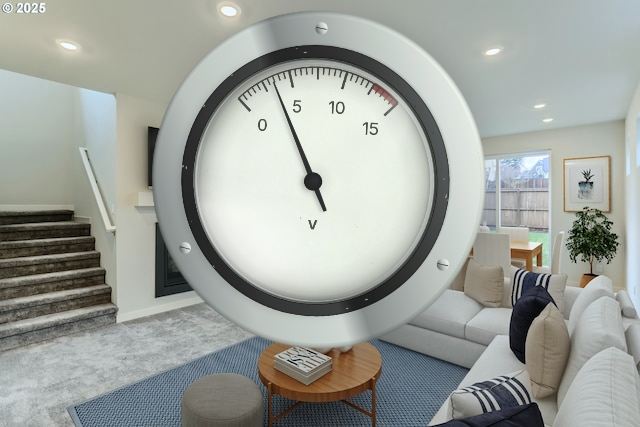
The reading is V 3.5
